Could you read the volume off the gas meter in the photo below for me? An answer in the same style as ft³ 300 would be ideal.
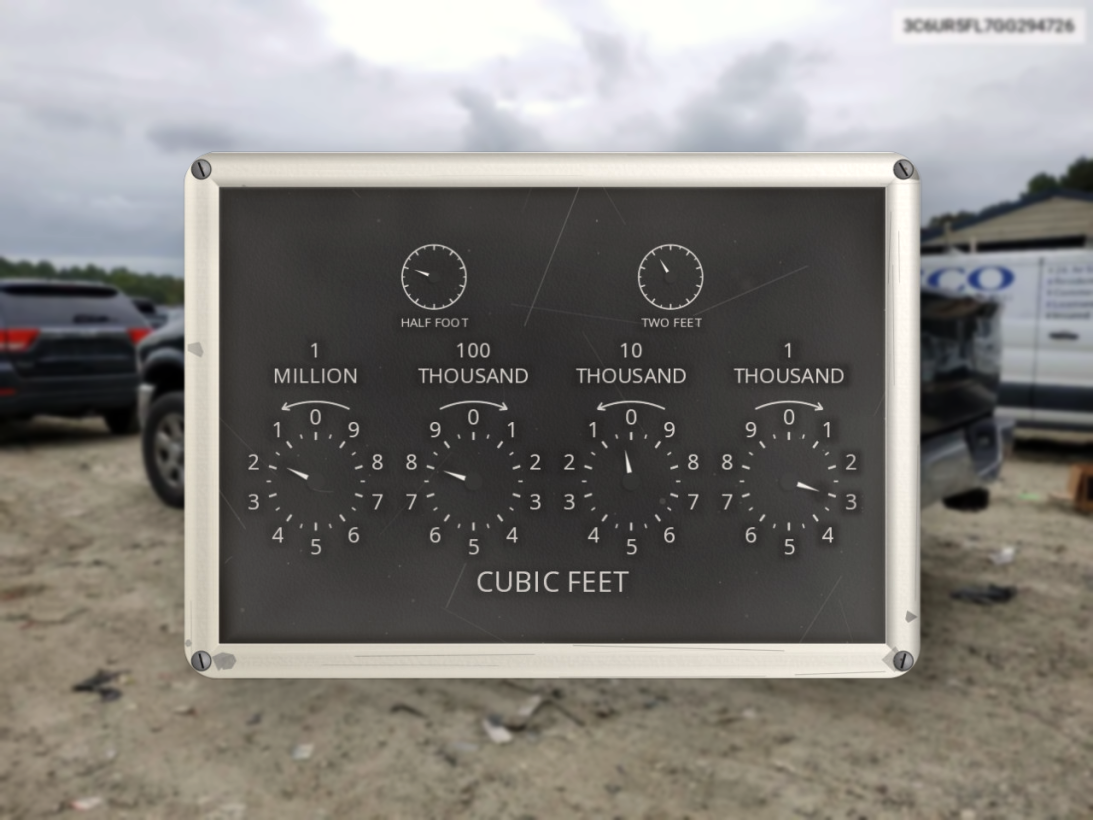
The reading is ft³ 180300
